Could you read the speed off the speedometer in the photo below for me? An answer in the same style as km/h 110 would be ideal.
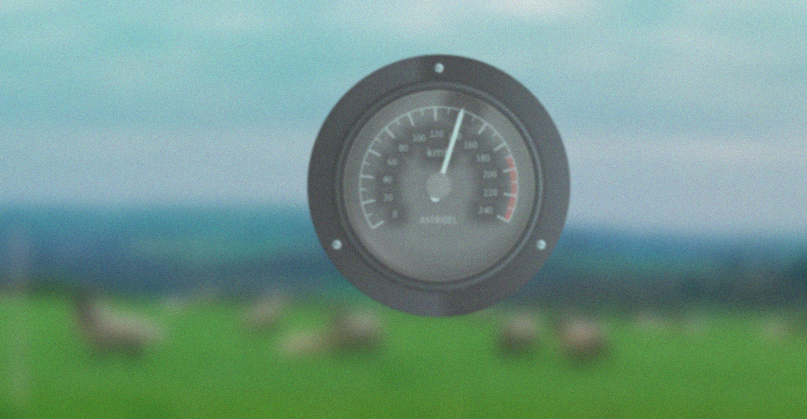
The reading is km/h 140
